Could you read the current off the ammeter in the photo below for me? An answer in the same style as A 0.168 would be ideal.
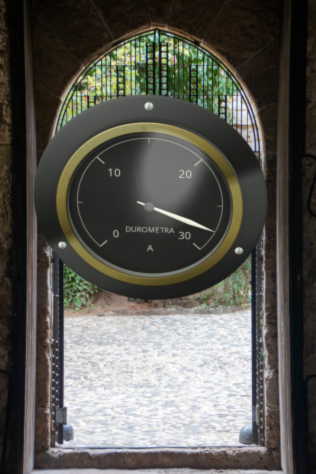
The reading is A 27.5
